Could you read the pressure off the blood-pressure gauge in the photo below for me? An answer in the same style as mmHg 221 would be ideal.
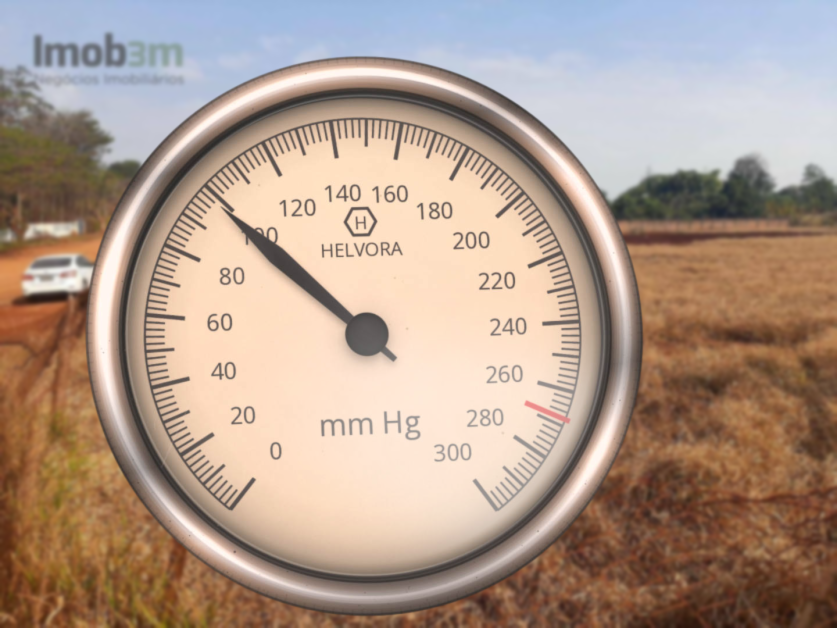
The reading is mmHg 98
